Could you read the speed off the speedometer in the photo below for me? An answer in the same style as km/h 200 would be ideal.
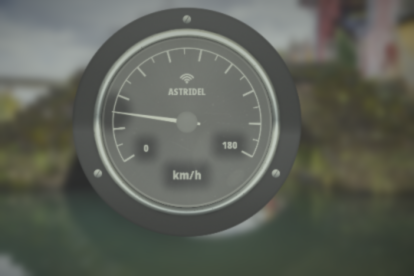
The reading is km/h 30
